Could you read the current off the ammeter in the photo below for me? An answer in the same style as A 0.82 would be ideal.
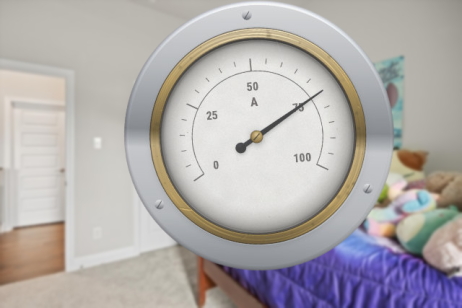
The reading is A 75
